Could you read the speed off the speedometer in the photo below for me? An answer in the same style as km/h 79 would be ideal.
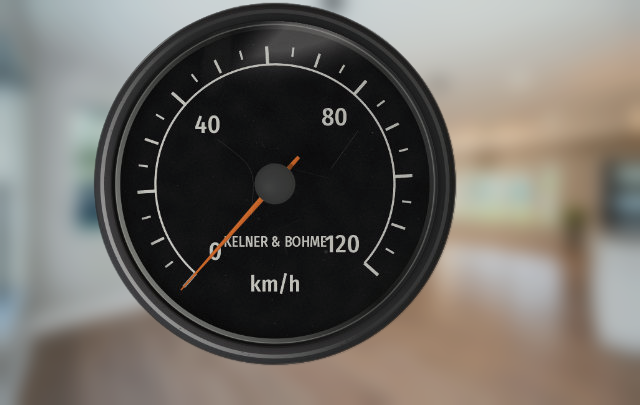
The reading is km/h 0
